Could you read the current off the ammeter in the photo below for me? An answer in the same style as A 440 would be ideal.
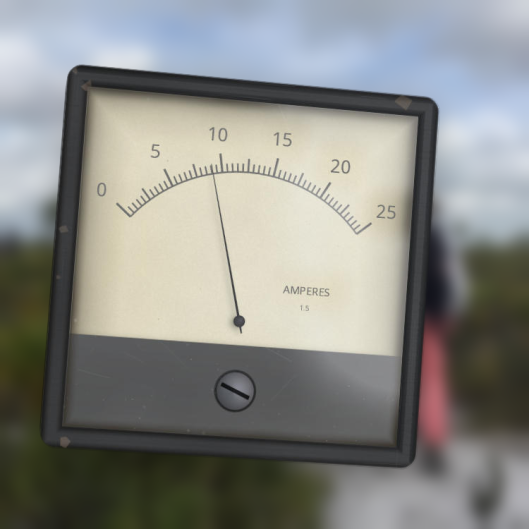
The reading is A 9
